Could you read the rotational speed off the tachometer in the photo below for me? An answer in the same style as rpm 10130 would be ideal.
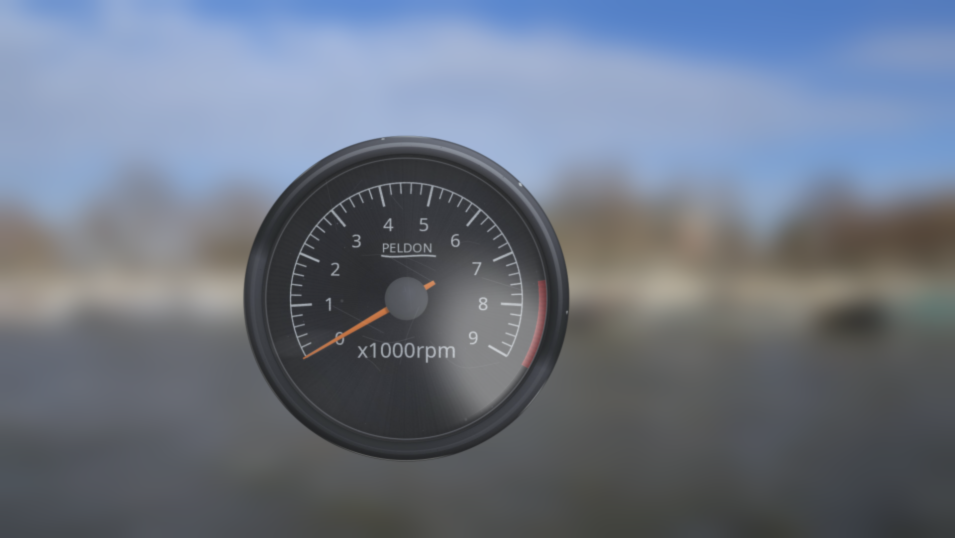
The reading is rpm 0
